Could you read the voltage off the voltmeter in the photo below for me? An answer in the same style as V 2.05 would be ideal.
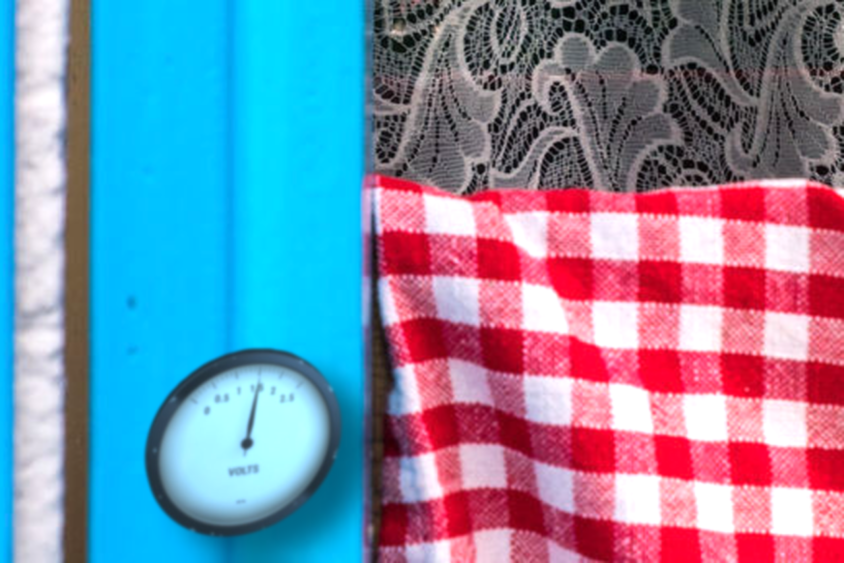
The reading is V 1.5
